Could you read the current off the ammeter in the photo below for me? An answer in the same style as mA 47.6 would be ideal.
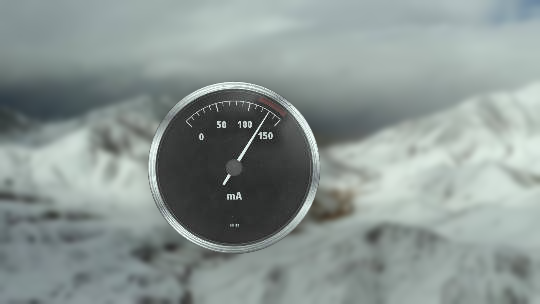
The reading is mA 130
